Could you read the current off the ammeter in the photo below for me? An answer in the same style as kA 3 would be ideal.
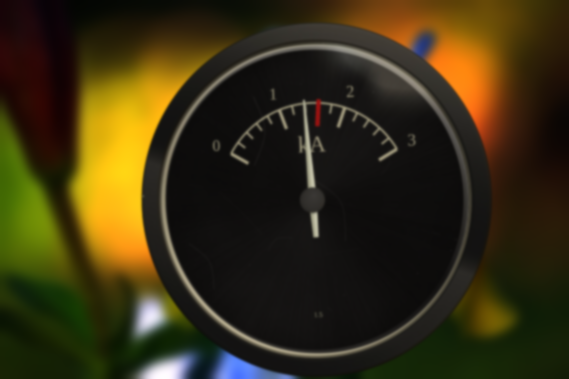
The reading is kA 1.4
